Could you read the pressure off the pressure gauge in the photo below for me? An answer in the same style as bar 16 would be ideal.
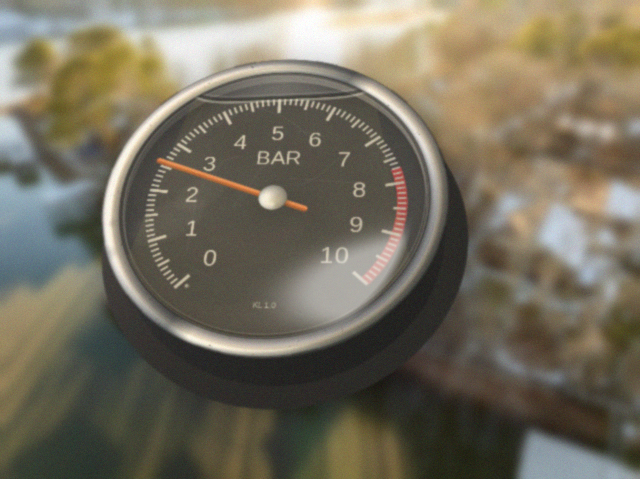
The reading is bar 2.5
